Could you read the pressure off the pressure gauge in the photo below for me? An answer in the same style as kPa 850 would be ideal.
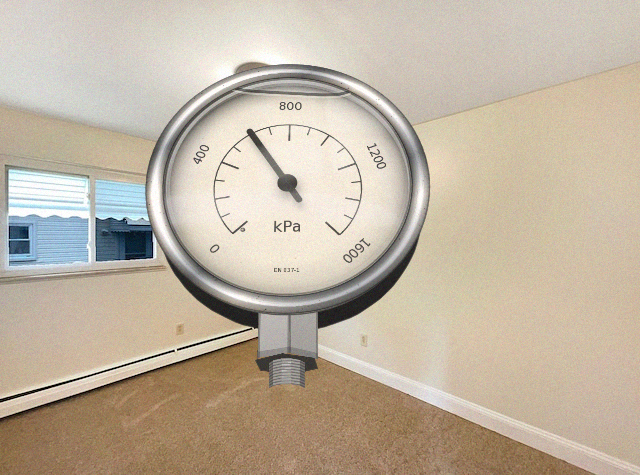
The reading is kPa 600
